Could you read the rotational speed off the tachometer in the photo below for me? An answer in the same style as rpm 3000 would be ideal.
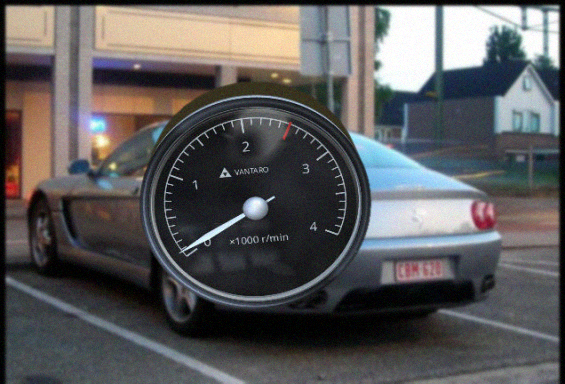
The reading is rpm 100
